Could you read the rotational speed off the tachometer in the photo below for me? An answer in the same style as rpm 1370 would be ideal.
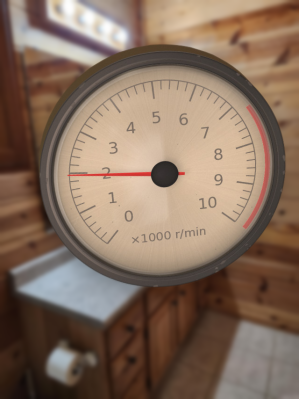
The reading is rpm 2000
